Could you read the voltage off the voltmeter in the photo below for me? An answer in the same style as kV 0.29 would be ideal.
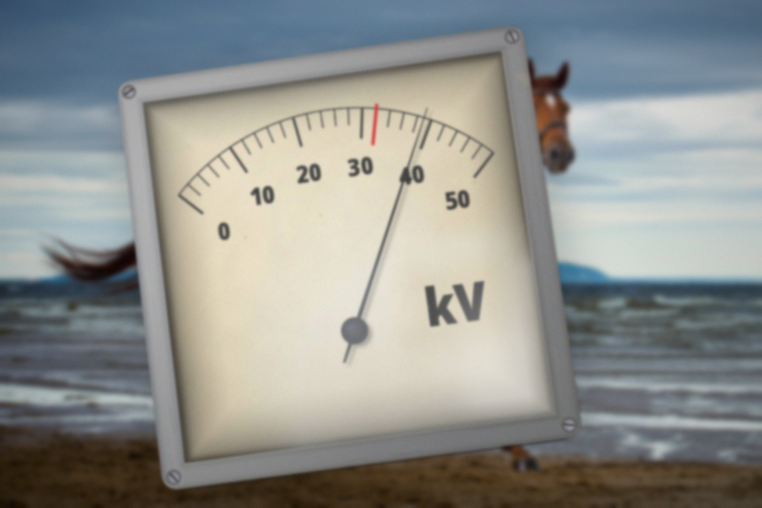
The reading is kV 39
